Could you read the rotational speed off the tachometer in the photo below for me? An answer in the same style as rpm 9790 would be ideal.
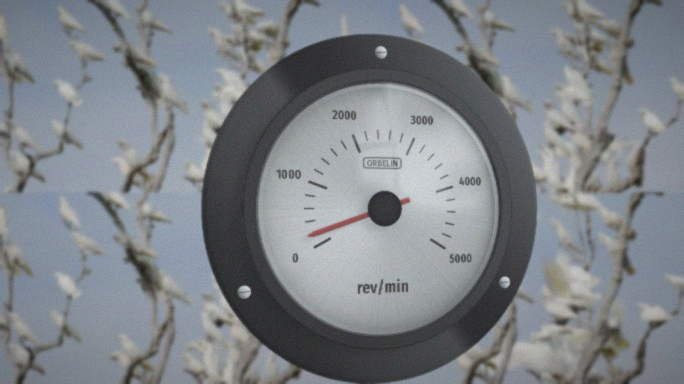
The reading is rpm 200
